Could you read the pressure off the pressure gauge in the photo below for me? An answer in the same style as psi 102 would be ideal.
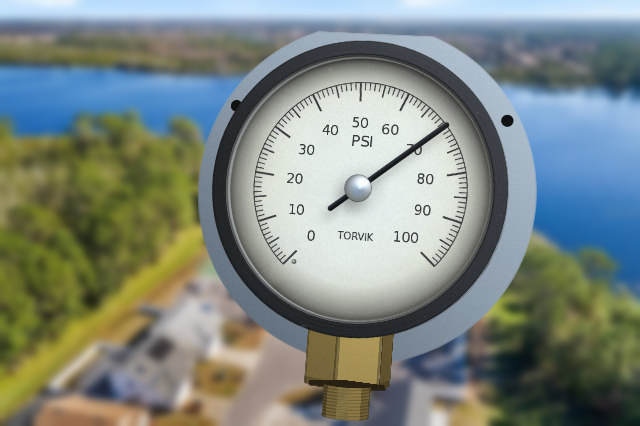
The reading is psi 70
